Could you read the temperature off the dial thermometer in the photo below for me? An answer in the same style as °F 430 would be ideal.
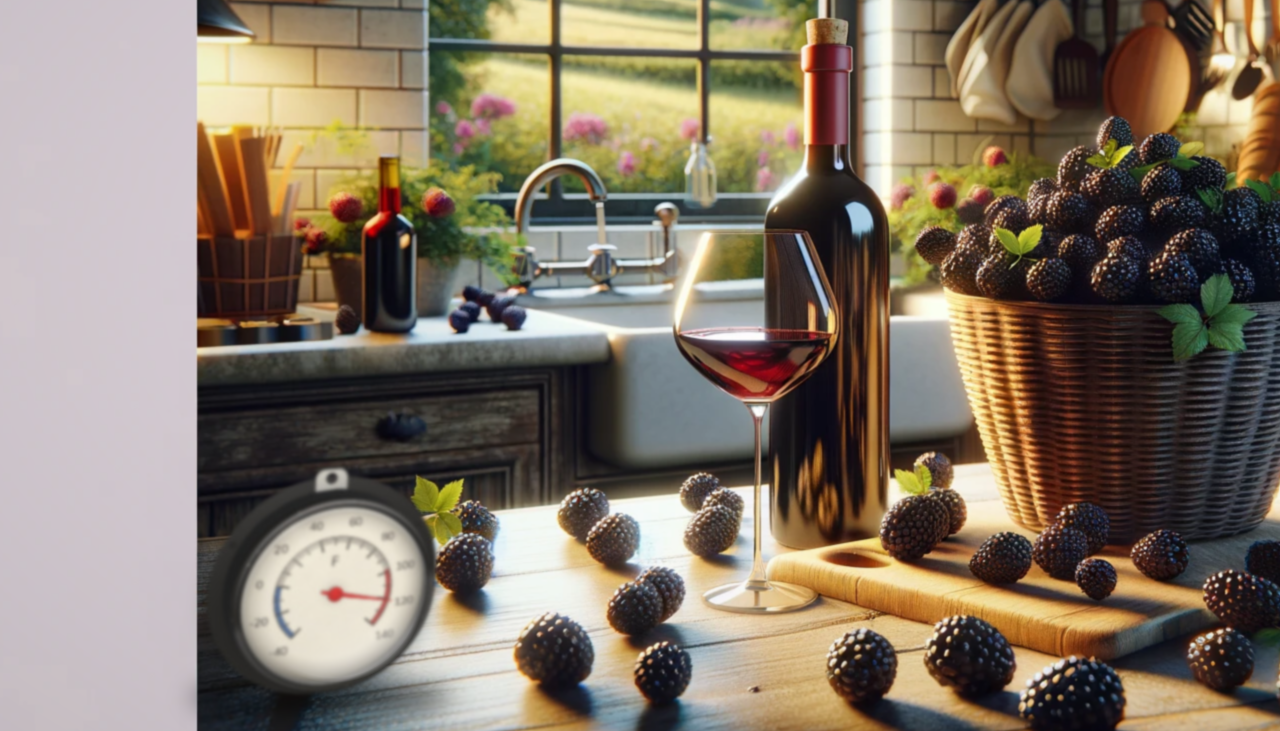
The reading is °F 120
